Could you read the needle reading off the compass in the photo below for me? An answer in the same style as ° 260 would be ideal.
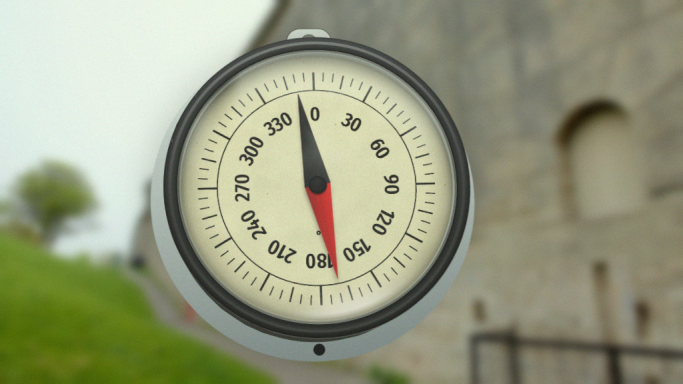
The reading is ° 170
